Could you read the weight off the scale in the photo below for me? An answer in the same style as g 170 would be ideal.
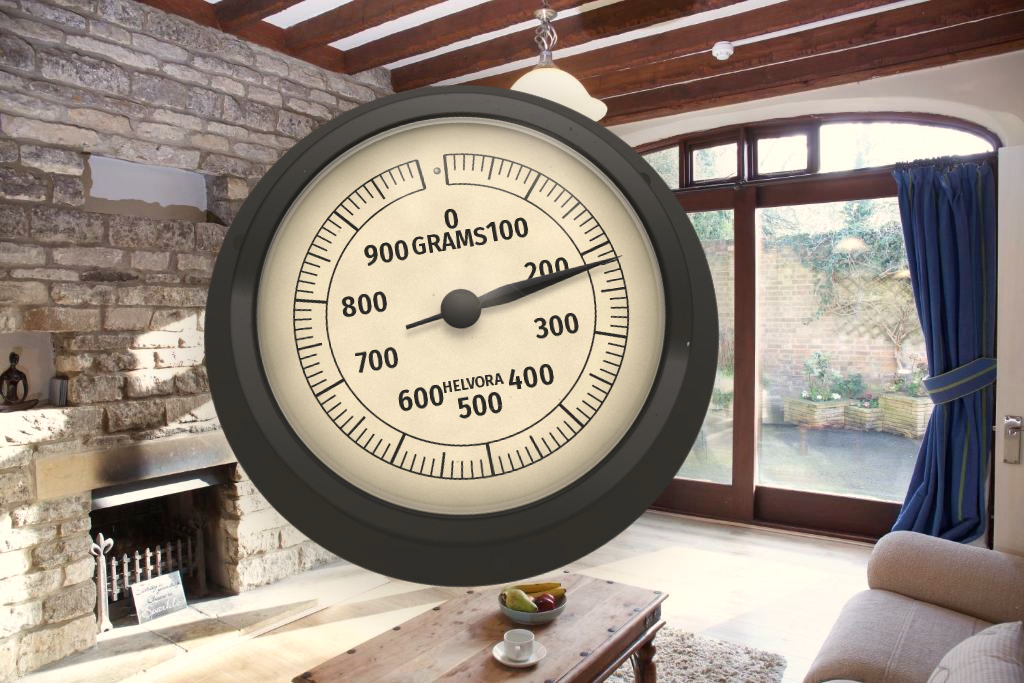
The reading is g 220
